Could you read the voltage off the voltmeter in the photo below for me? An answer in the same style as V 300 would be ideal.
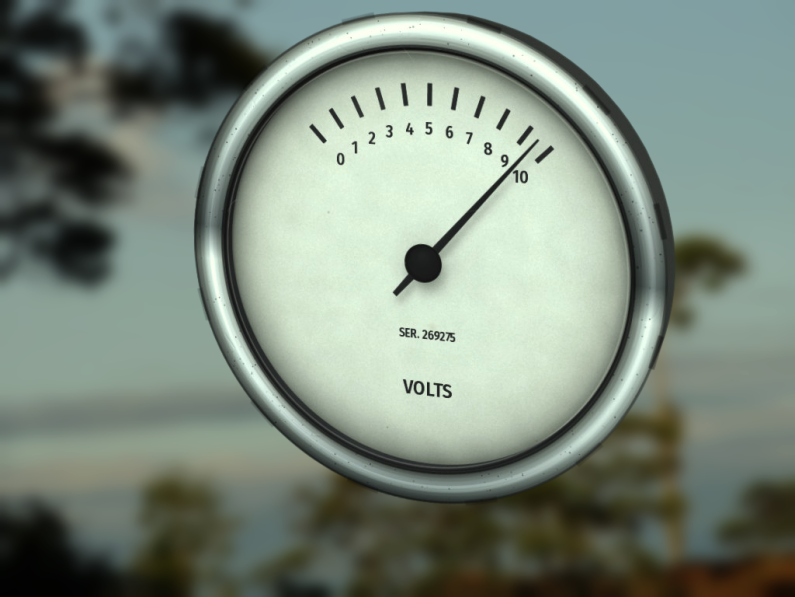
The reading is V 9.5
